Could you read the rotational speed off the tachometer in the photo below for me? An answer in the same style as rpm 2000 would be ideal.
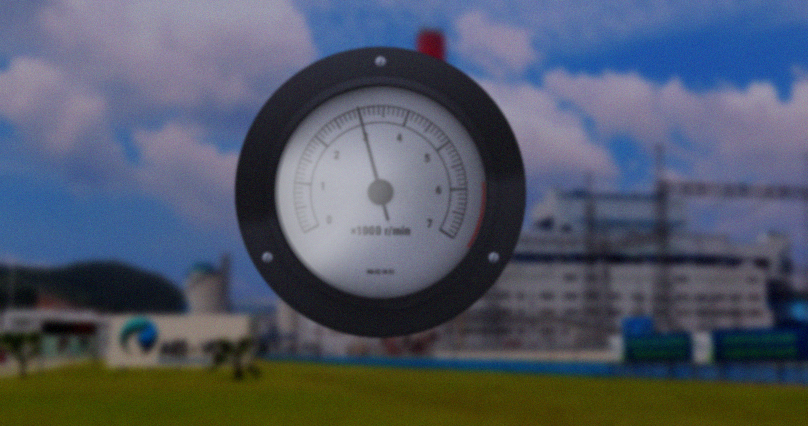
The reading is rpm 3000
